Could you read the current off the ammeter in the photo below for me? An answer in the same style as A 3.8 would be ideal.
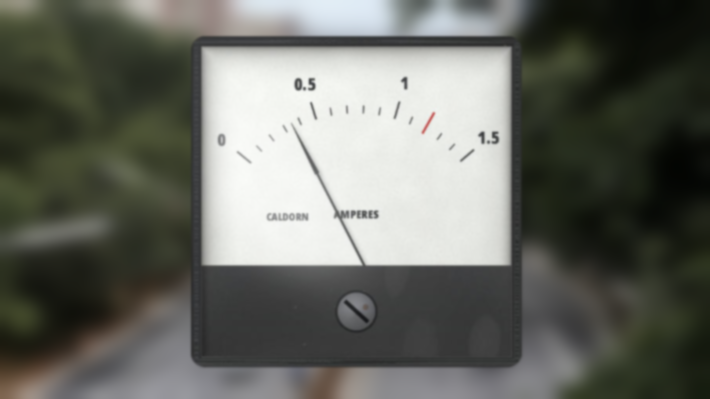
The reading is A 0.35
